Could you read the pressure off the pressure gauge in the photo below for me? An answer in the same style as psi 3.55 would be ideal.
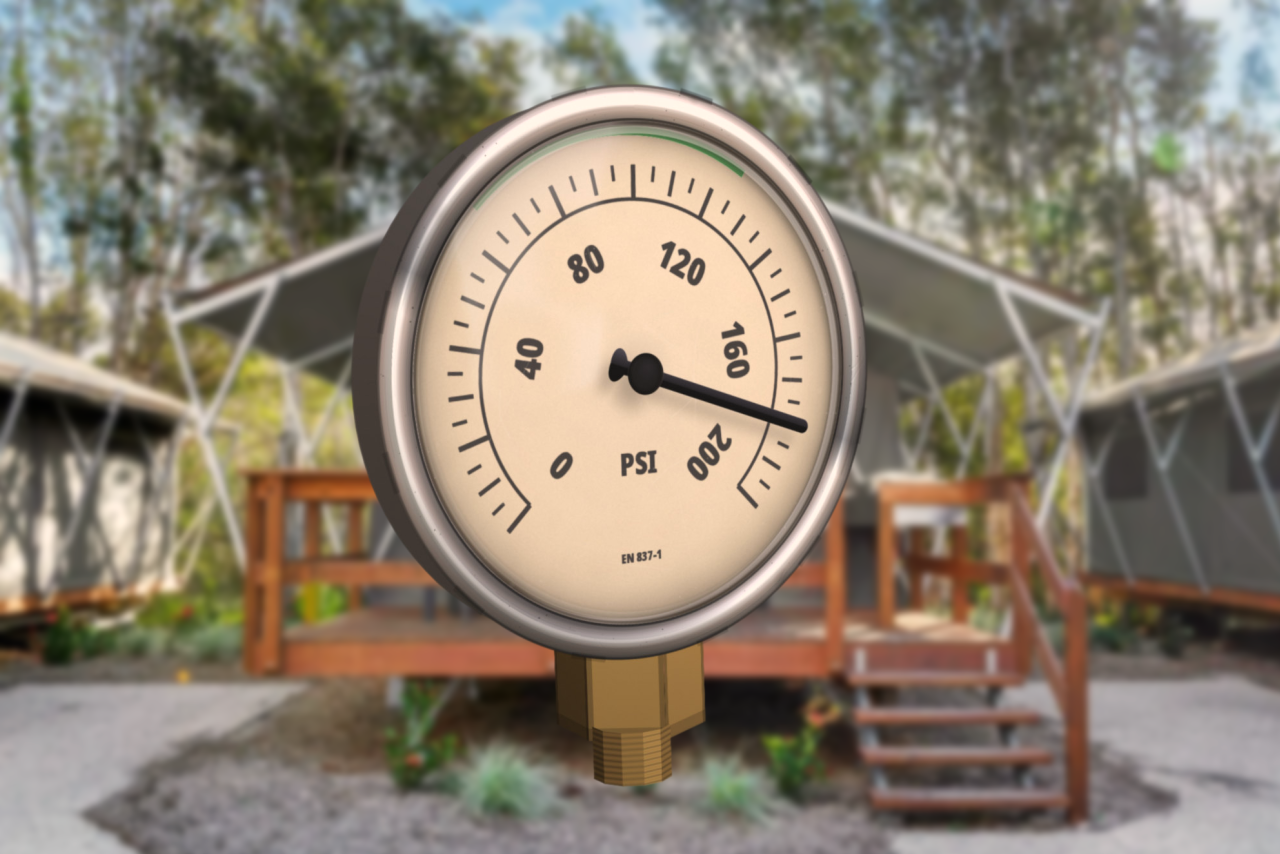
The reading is psi 180
